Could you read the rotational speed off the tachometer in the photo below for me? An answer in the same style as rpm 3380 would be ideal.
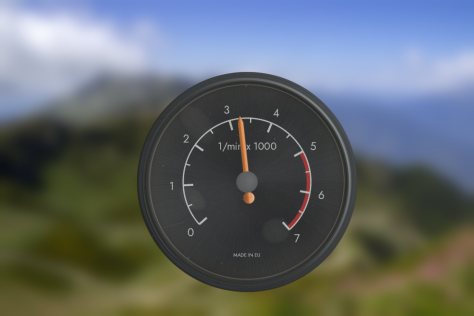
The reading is rpm 3250
